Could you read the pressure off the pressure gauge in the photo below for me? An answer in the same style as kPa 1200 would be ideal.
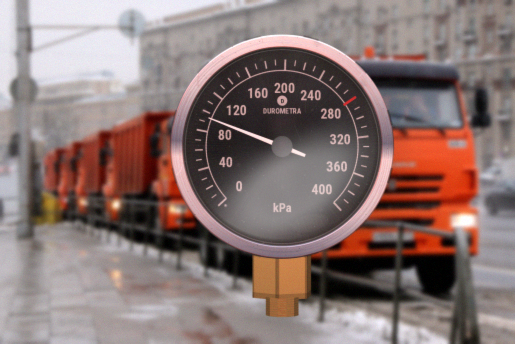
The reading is kPa 95
